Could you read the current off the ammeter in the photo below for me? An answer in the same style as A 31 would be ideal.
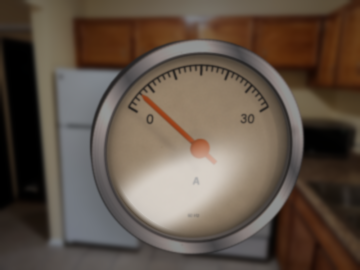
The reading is A 3
